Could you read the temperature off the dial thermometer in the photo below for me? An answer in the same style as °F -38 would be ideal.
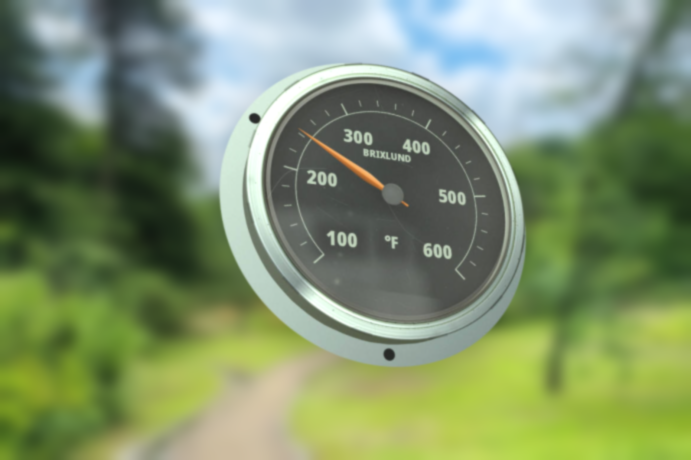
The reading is °F 240
